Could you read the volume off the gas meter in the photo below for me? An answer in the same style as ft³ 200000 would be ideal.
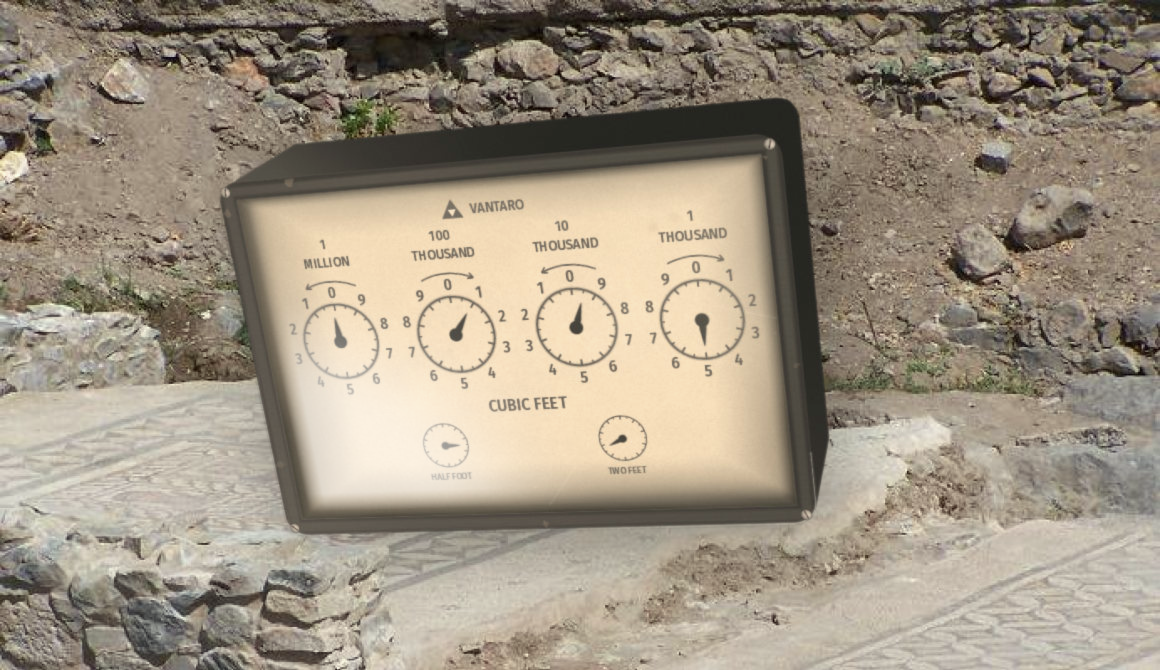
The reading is ft³ 9500
